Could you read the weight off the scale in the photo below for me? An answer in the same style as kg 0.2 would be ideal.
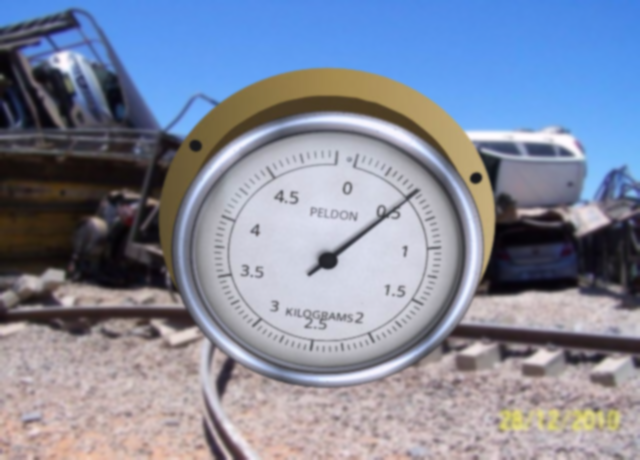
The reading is kg 0.5
